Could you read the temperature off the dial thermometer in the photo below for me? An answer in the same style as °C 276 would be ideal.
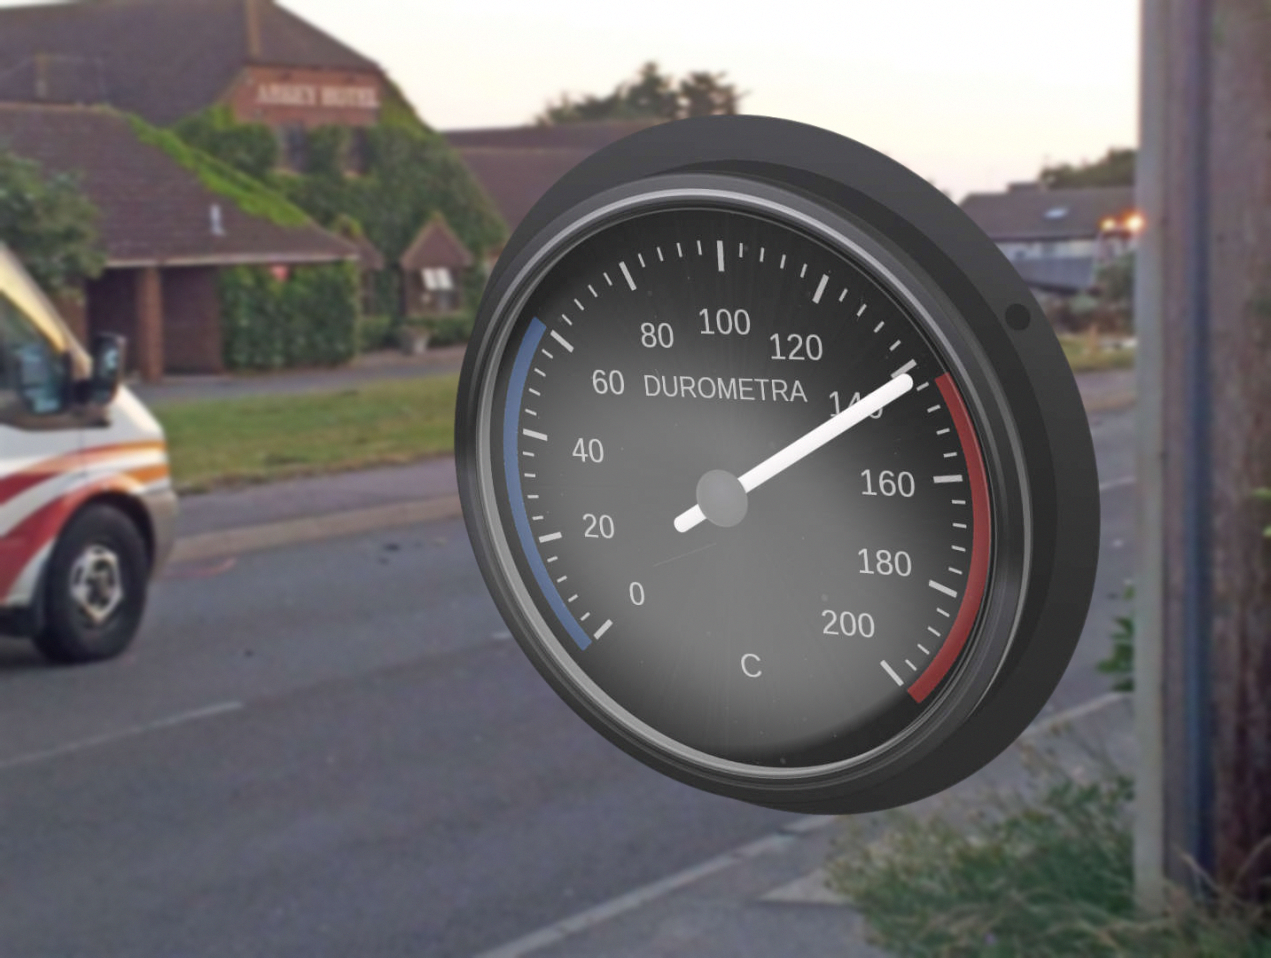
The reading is °C 142
